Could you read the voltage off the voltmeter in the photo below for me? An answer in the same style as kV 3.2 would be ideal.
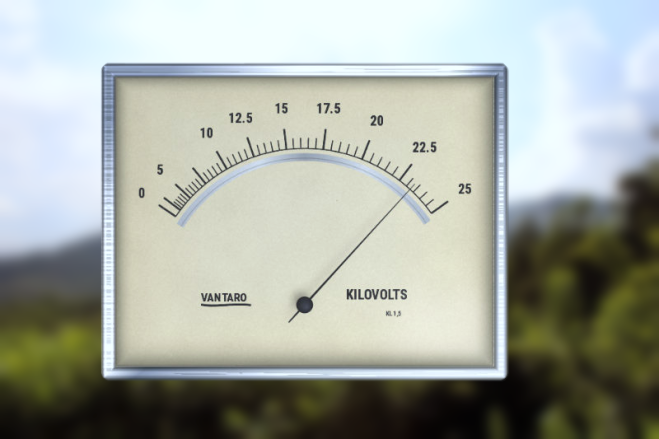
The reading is kV 23.25
